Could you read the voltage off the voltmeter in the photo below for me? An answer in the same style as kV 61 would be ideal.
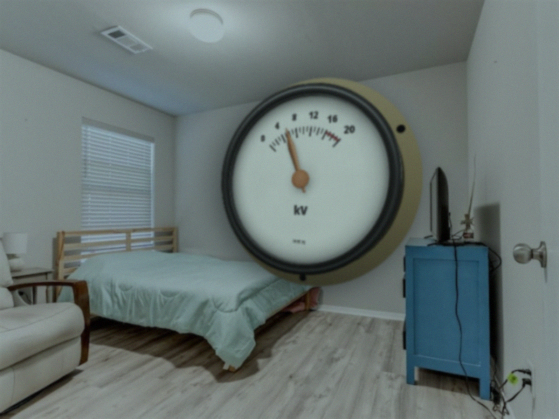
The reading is kV 6
